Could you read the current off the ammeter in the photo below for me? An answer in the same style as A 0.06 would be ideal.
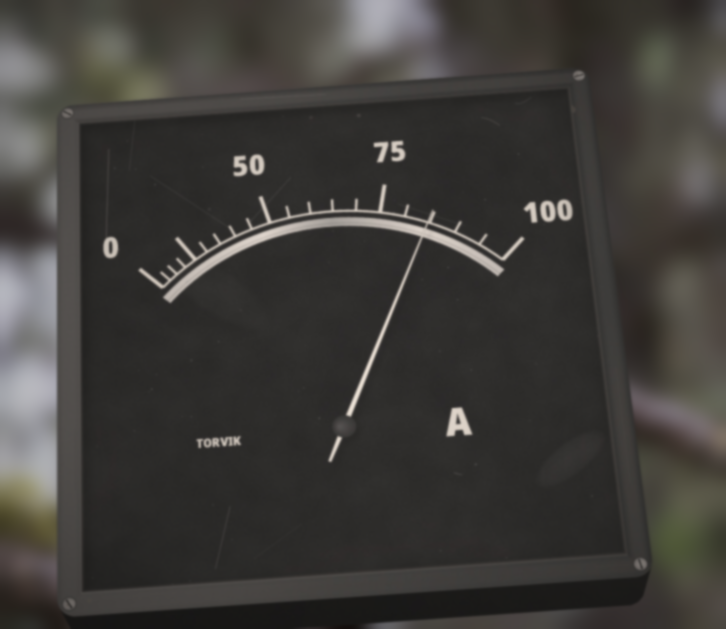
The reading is A 85
